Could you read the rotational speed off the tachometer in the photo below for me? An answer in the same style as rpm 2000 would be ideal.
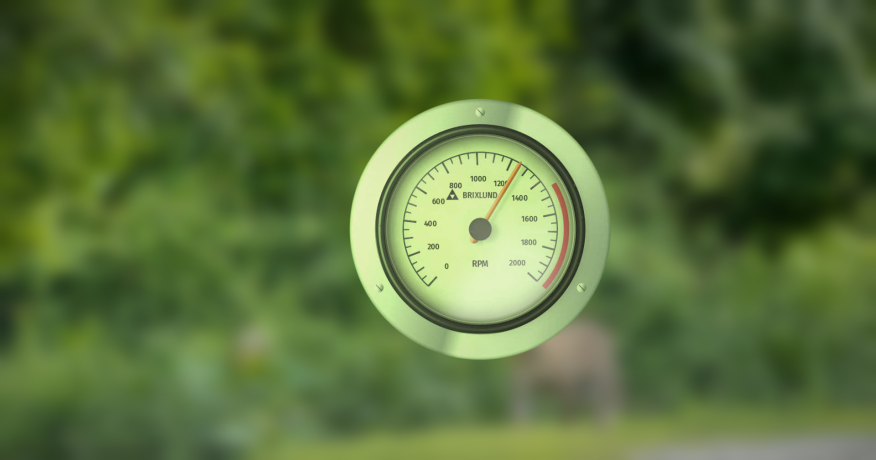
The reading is rpm 1250
